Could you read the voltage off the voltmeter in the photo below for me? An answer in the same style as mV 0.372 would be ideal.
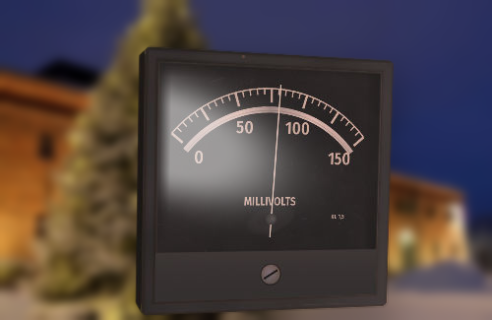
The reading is mV 80
